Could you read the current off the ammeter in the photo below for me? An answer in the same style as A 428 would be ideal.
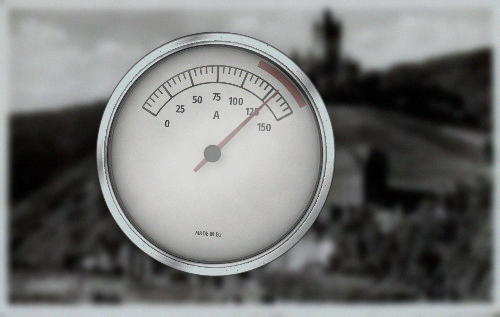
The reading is A 130
